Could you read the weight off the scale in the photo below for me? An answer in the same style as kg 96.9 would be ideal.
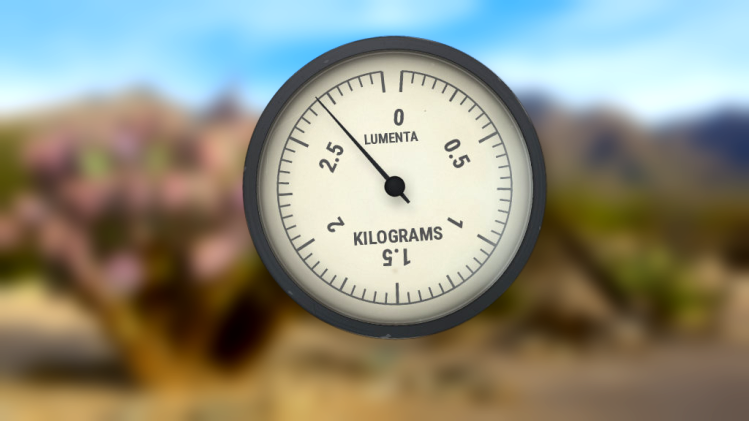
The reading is kg 2.7
